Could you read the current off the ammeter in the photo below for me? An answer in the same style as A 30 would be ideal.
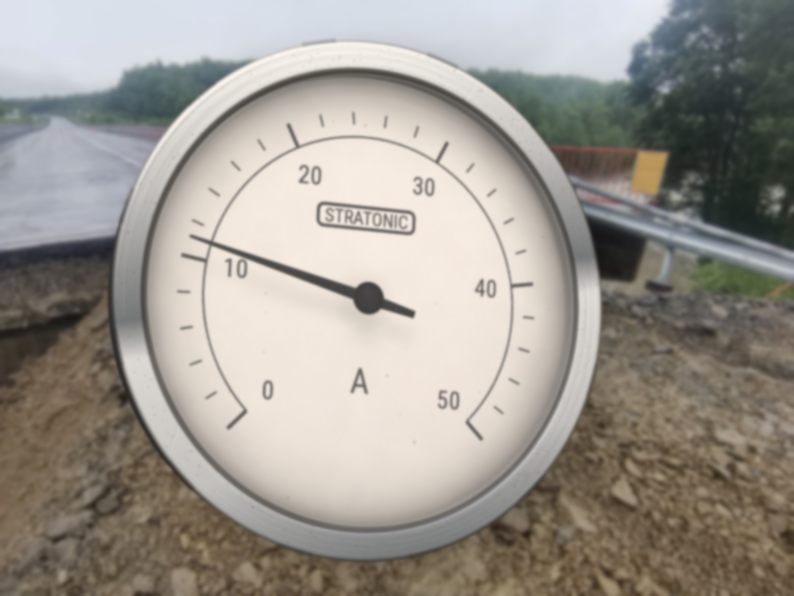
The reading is A 11
